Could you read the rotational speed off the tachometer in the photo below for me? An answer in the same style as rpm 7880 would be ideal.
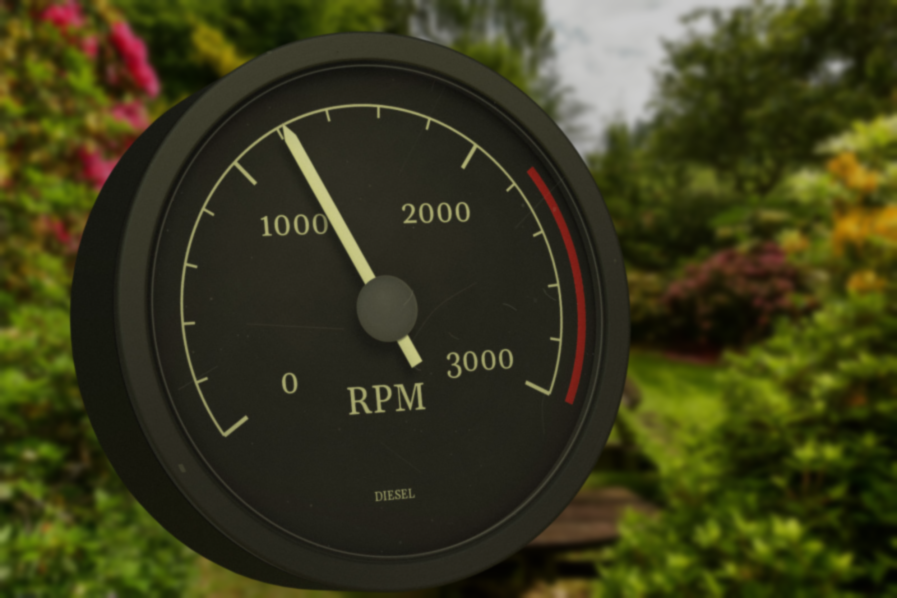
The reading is rpm 1200
